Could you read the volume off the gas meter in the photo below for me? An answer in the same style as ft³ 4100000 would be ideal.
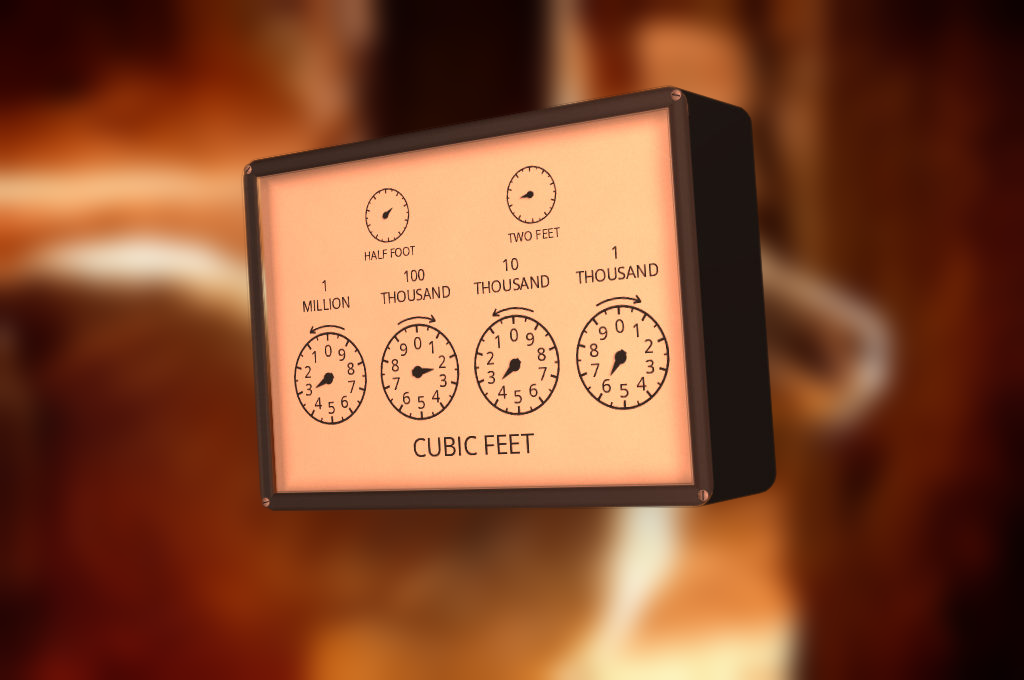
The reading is ft³ 323600
